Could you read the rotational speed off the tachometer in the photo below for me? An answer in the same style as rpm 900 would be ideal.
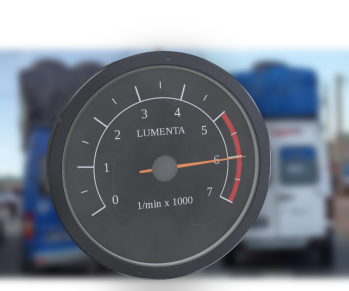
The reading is rpm 6000
